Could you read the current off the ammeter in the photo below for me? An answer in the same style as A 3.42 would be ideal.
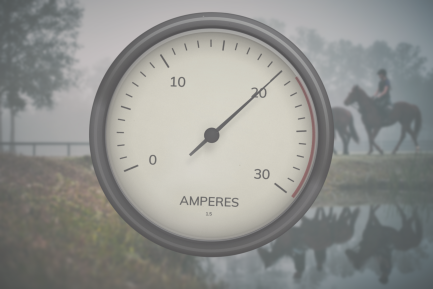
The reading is A 20
